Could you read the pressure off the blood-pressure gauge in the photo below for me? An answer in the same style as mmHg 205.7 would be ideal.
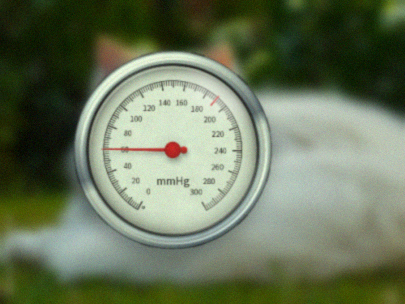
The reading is mmHg 60
